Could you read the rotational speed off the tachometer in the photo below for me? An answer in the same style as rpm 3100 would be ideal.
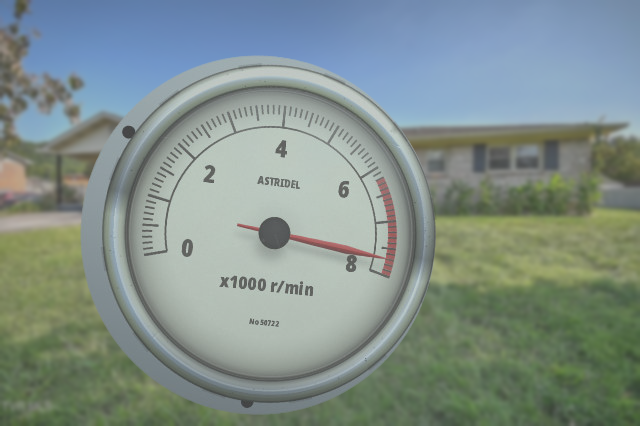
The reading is rpm 7700
